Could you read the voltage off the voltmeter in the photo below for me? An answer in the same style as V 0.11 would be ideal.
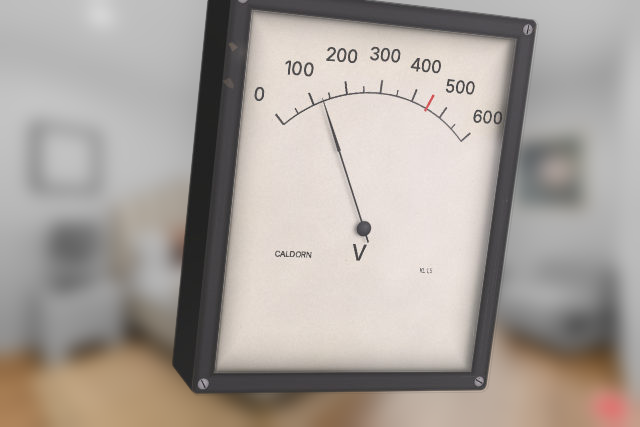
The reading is V 125
